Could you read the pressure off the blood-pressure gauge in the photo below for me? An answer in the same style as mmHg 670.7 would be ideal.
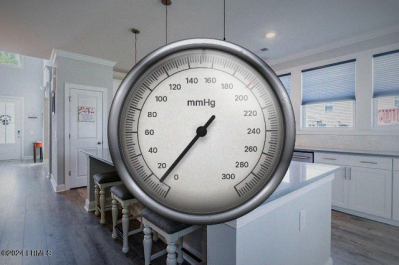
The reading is mmHg 10
